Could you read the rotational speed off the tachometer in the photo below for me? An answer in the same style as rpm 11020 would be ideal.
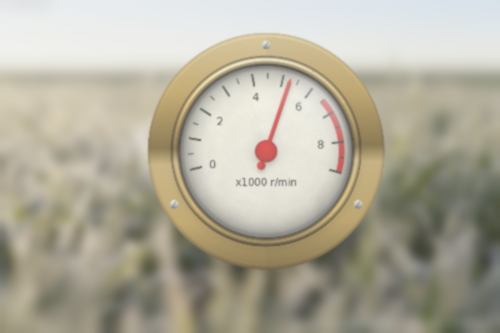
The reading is rpm 5250
